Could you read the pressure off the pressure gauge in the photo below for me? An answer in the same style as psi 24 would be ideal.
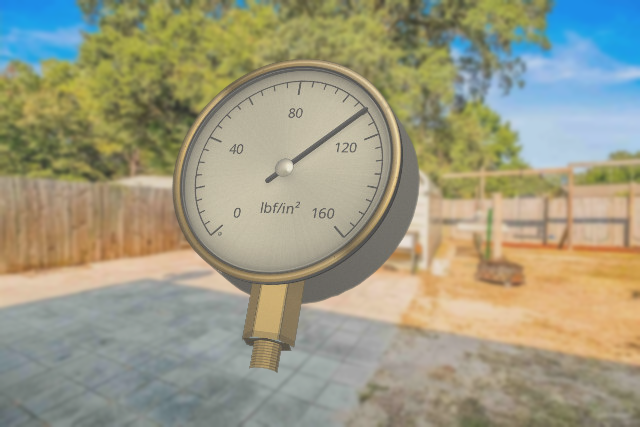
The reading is psi 110
